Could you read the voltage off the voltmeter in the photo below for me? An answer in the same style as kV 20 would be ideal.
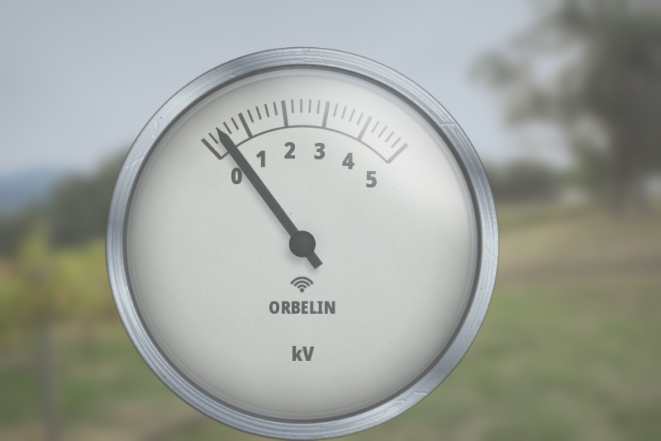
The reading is kV 0.4
